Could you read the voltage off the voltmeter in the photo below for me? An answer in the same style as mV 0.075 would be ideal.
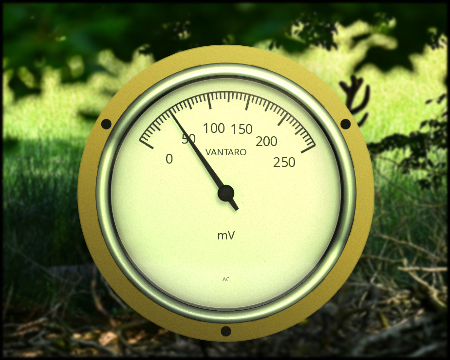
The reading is mV 50
